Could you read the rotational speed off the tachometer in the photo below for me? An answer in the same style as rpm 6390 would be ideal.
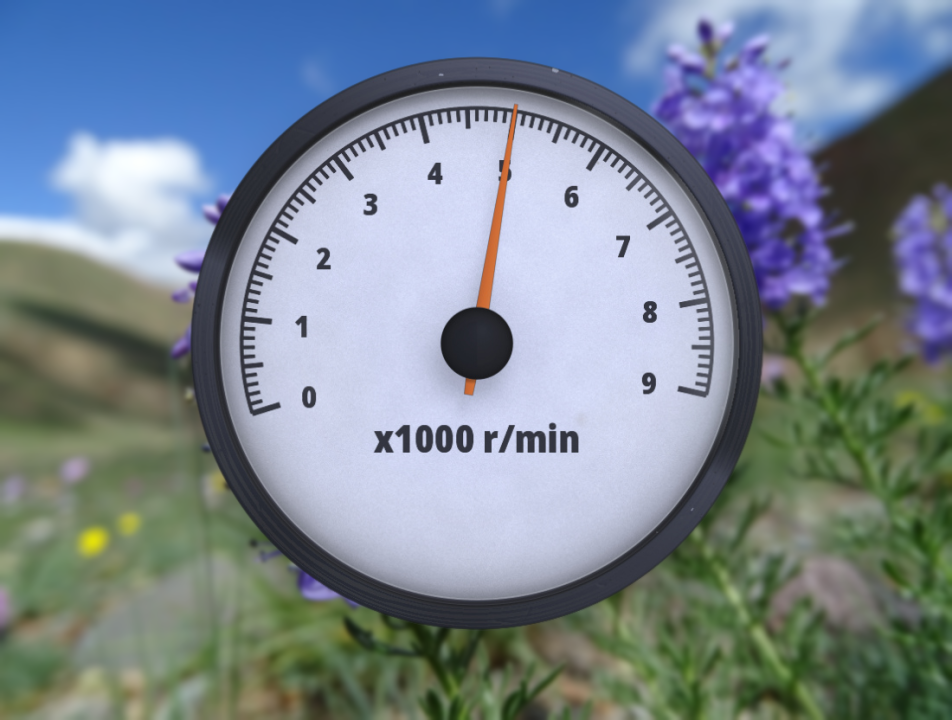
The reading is rpm 5000
